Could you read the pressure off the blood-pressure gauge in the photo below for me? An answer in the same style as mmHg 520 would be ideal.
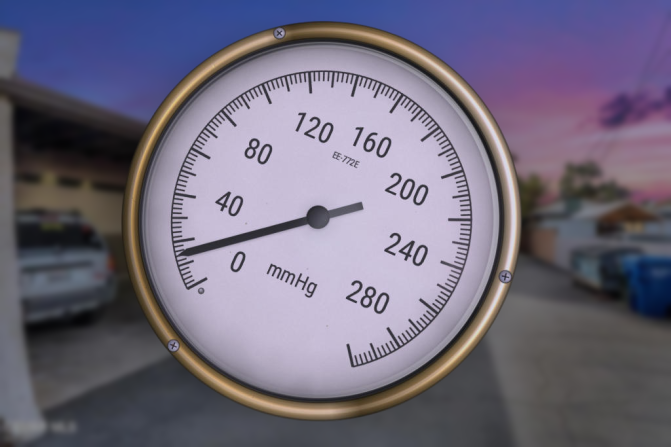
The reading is mmHg 14
